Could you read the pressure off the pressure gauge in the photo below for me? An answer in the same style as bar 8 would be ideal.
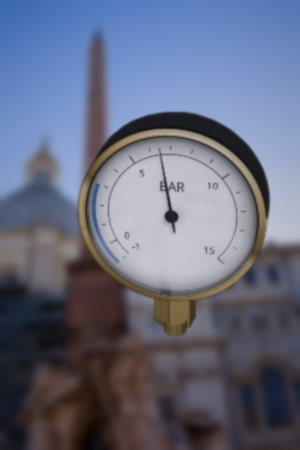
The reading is bar 6.5
